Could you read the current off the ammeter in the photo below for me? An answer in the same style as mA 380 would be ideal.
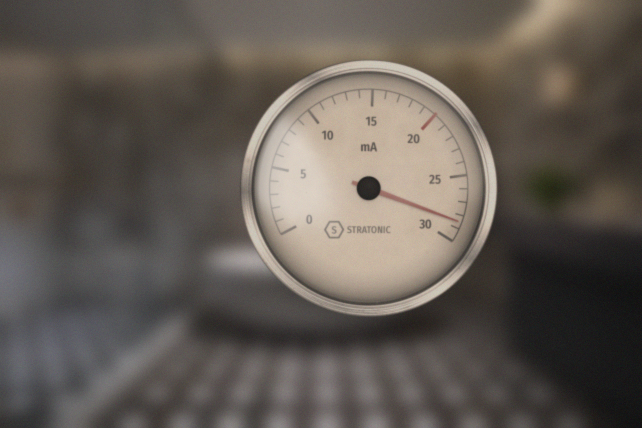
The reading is mA 28.5
